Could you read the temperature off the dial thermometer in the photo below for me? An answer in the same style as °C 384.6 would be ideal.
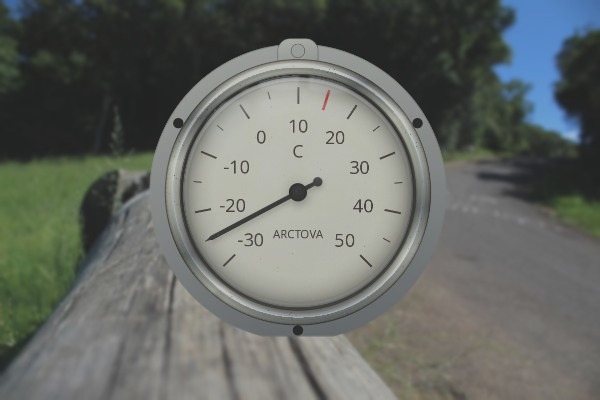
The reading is °C -25
